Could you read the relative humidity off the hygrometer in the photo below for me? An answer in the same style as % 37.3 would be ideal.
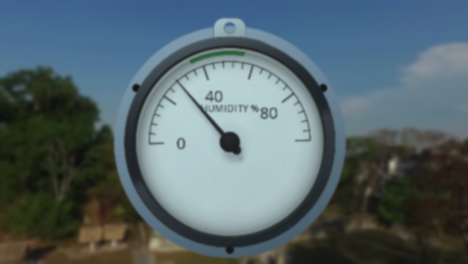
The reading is % 28
